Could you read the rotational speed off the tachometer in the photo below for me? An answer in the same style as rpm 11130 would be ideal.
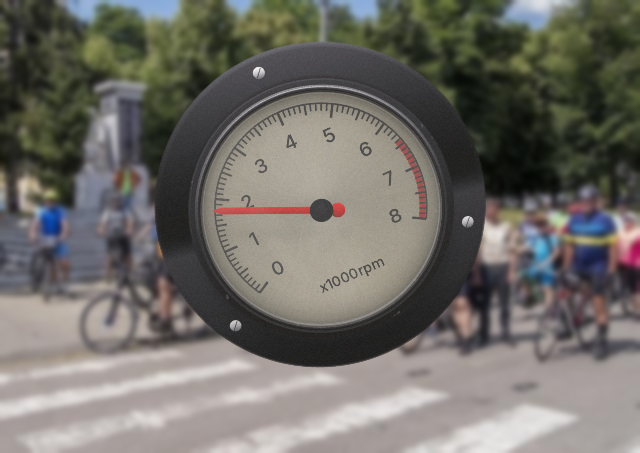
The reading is rpm 1800
